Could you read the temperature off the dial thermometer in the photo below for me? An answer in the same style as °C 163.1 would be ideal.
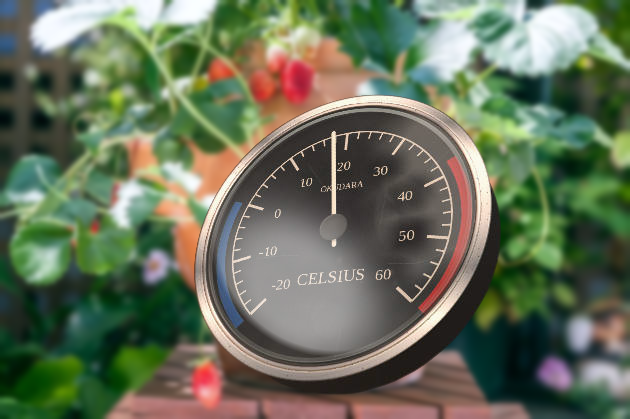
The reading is °C 18
